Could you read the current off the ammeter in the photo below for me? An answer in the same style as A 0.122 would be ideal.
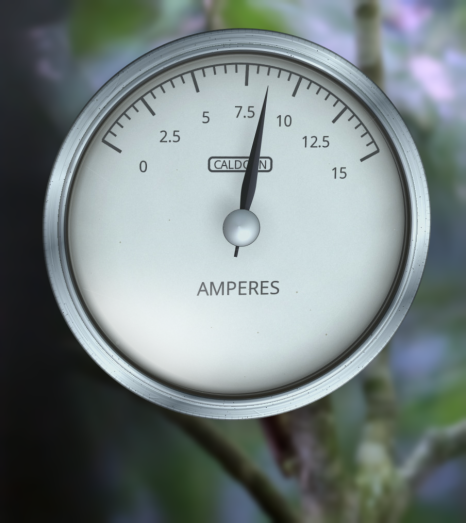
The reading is A 8.5
